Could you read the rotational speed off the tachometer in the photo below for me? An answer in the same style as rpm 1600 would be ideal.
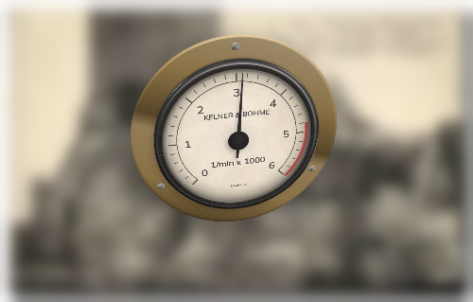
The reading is rpm 3100
